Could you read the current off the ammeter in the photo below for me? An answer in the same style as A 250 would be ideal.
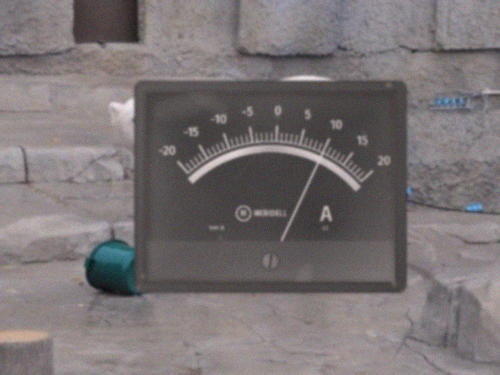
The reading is A 10
